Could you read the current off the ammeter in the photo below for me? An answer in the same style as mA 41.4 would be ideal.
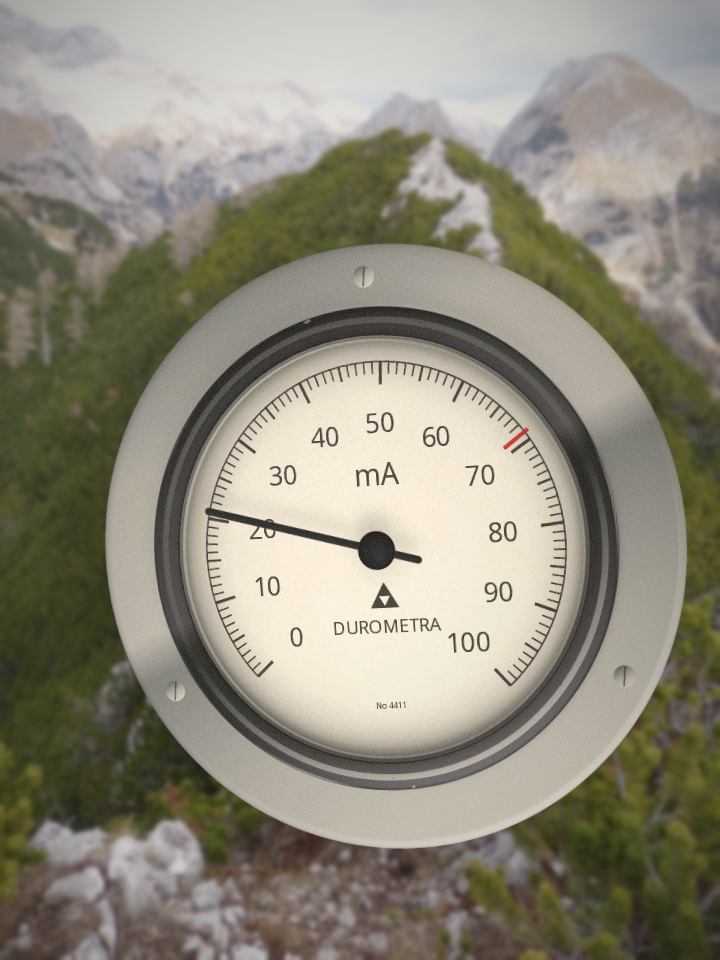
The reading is mA 21
